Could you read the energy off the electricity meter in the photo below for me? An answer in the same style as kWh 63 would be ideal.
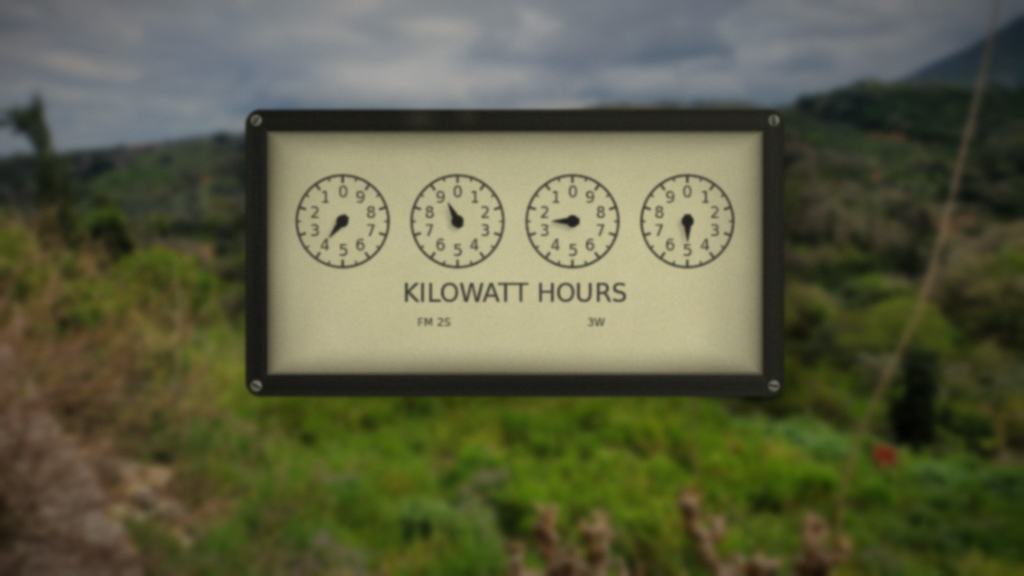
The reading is kWh 3925
